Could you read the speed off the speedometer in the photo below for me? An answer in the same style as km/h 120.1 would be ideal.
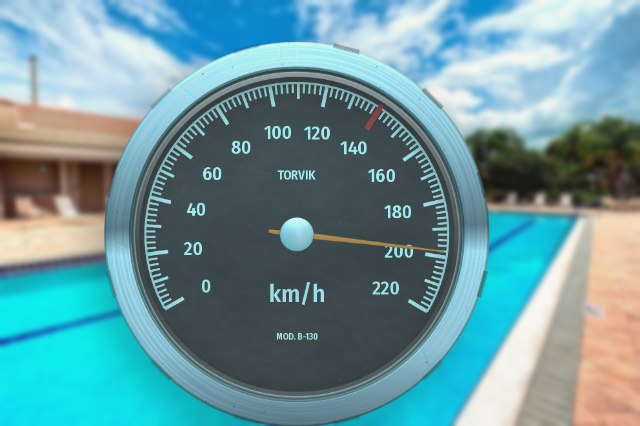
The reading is km/h 198
